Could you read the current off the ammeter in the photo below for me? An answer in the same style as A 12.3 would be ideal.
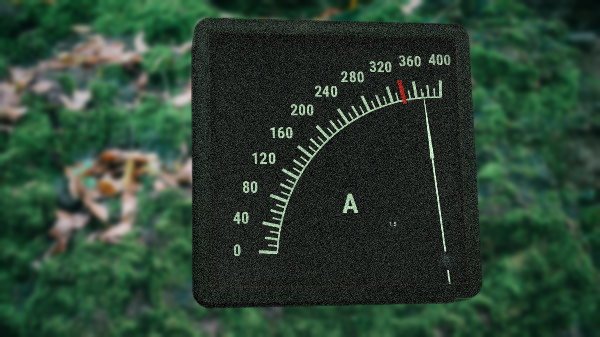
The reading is A 370
